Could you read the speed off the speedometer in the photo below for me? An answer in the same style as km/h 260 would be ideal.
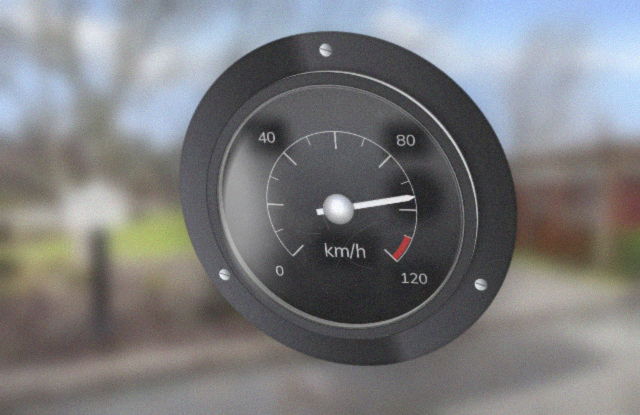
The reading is km/h 95
